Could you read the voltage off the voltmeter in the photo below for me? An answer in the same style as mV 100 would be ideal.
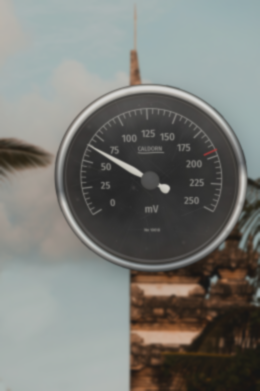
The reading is mV 65
